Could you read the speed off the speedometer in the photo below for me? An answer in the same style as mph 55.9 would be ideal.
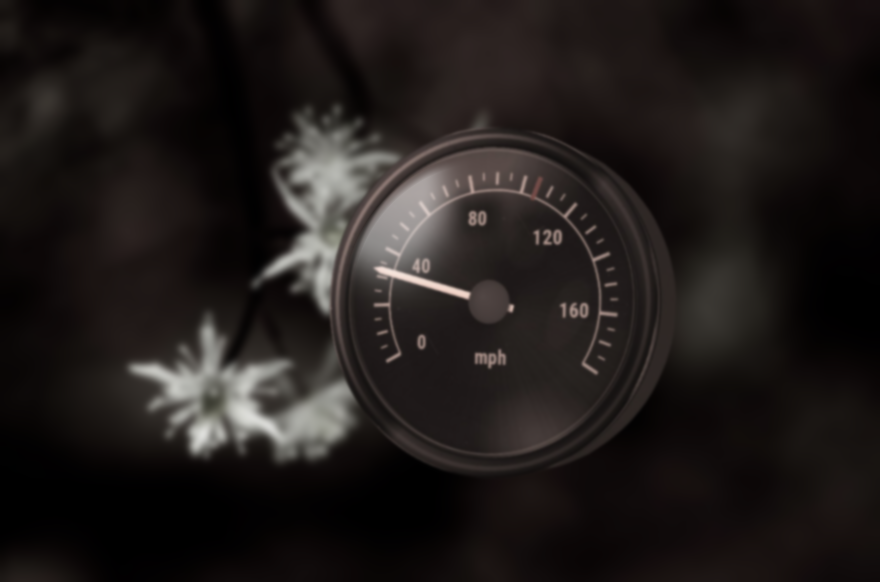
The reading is mph 32.5
